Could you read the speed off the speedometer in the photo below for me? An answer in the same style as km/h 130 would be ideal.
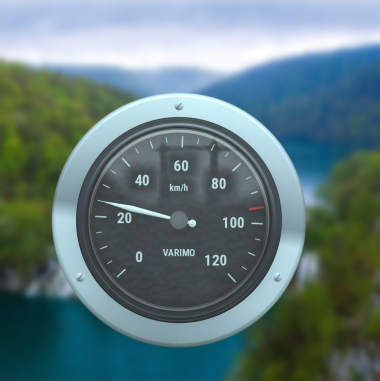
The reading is km/h 25
